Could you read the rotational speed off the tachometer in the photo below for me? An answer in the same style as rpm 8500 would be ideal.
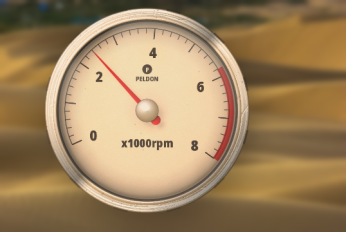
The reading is rpm 2400
